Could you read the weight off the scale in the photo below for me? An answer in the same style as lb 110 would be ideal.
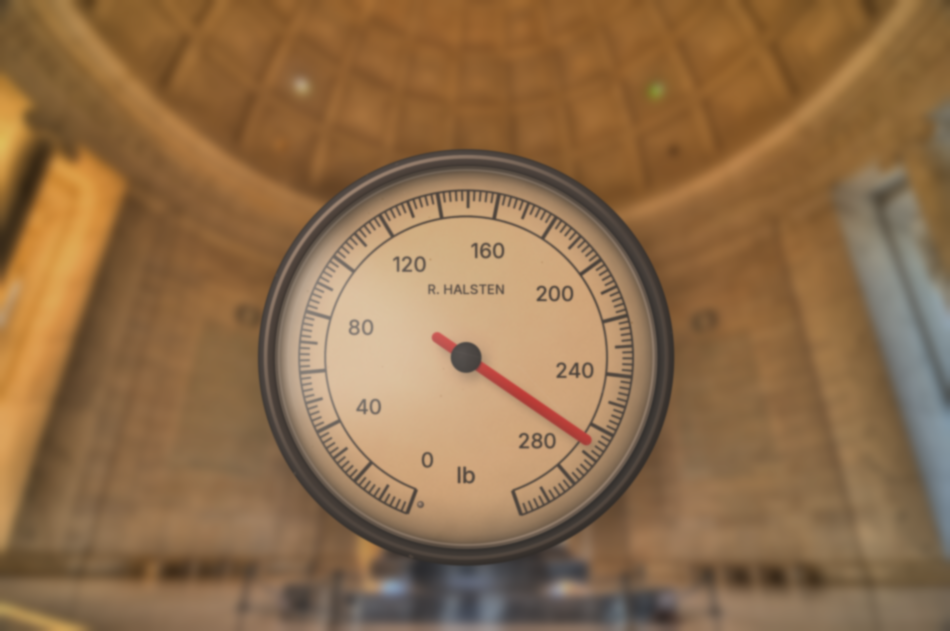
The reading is lb 266
